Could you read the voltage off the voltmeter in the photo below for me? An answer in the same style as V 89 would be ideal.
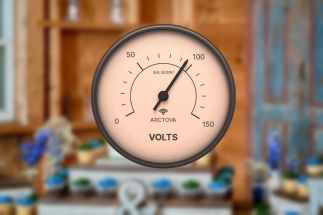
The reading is V 95
